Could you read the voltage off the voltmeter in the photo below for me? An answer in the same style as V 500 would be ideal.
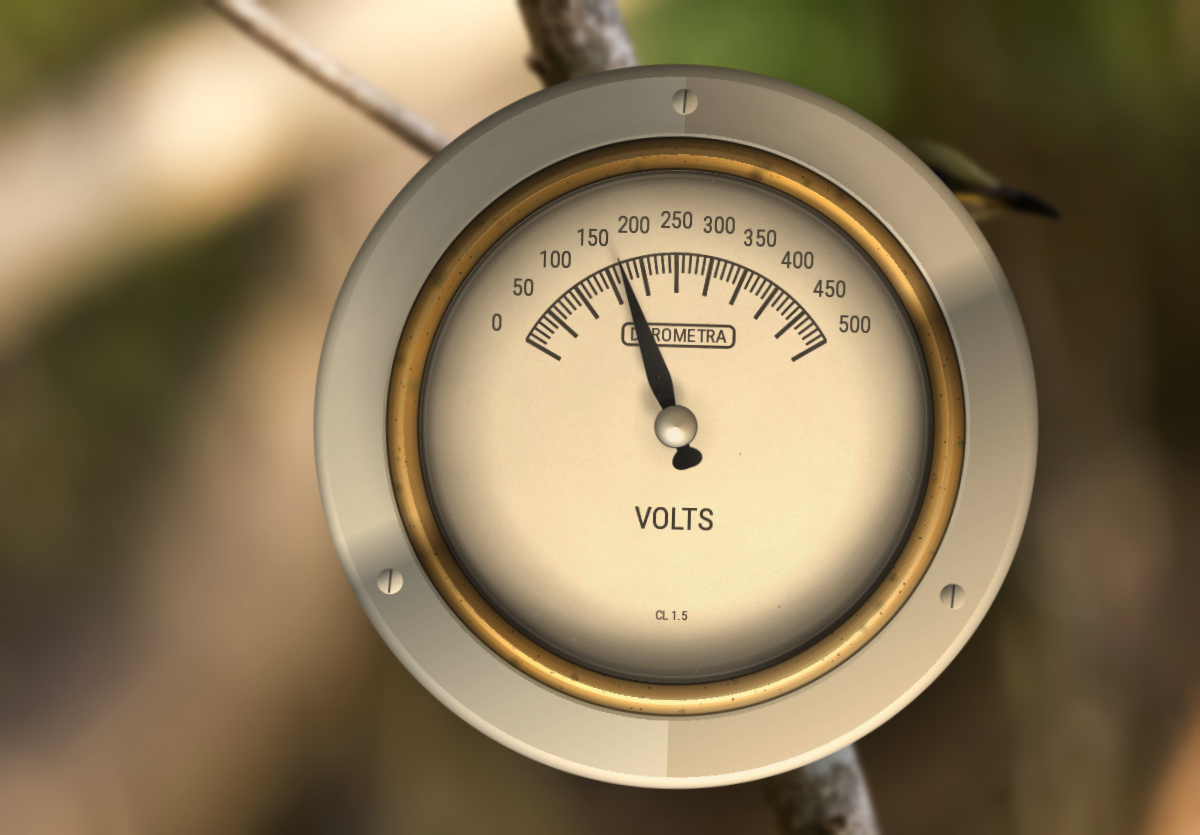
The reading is V 170
